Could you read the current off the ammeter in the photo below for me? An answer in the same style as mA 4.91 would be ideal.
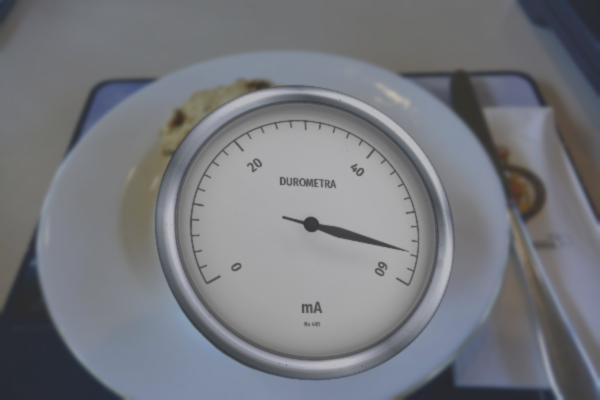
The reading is mA 56
